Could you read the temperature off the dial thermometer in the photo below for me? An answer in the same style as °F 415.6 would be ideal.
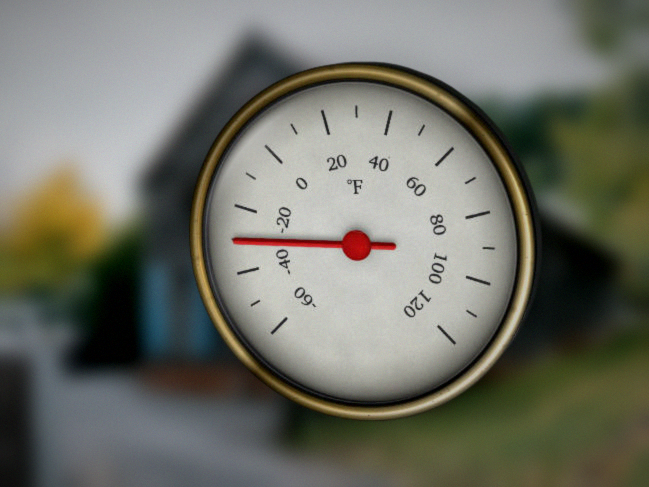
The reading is °F -30
